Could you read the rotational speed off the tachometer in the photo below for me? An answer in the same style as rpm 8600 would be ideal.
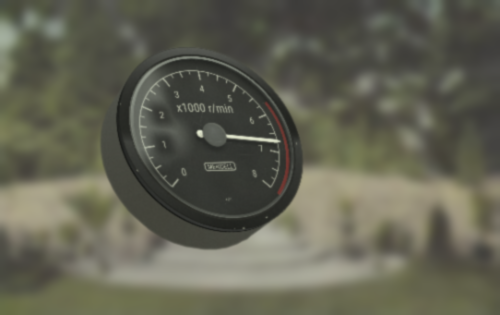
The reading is rpm 6750
